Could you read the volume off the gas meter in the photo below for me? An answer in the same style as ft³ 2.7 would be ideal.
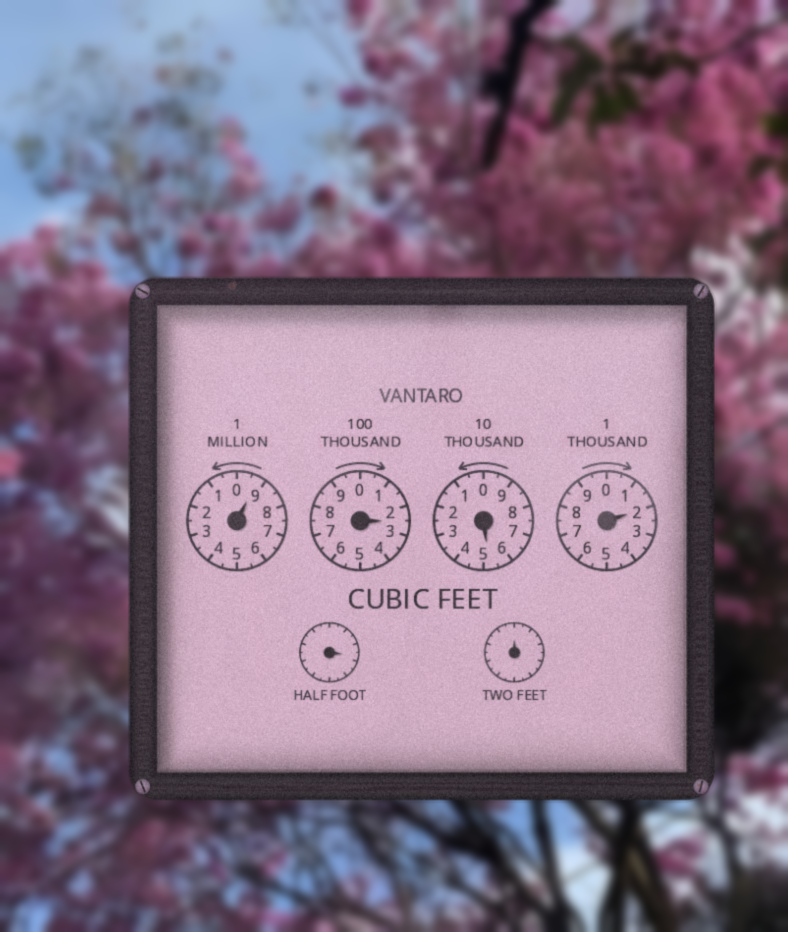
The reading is ft³ 925200
